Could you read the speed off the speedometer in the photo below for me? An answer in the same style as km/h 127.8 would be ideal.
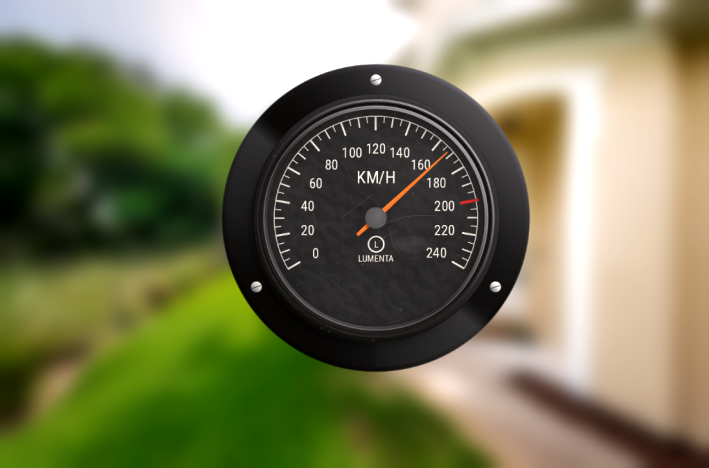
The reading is km/h 167.5
